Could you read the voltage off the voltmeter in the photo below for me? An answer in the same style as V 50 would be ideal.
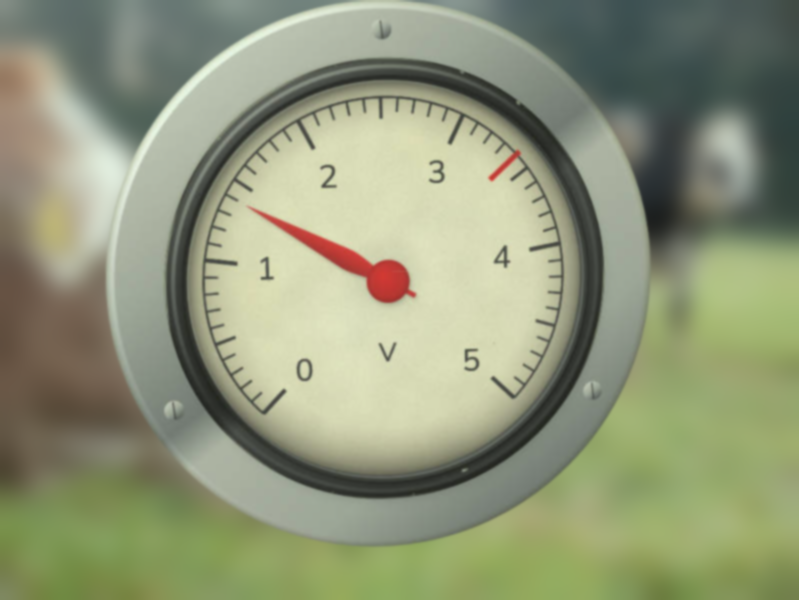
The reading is V 1.4
